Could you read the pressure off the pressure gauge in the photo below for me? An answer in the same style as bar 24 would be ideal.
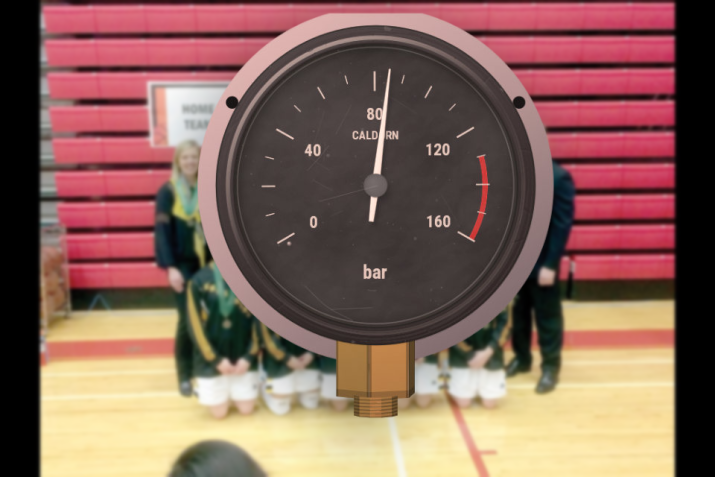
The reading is bar 85
